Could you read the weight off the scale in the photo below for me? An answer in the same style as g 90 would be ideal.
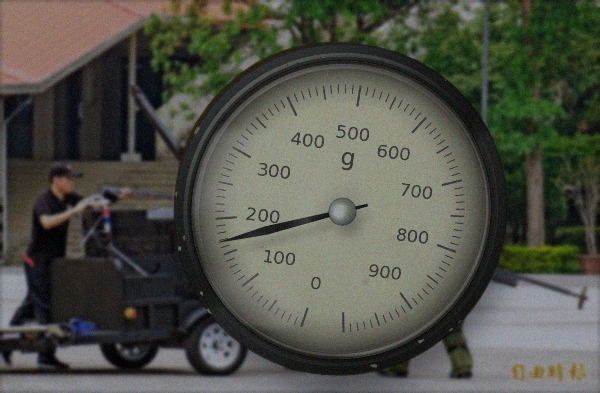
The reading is g 170
